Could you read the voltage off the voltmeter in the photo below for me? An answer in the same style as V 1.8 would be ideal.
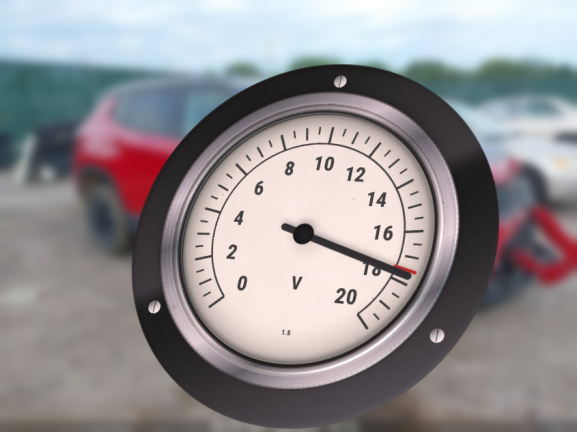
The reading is V 17.75
